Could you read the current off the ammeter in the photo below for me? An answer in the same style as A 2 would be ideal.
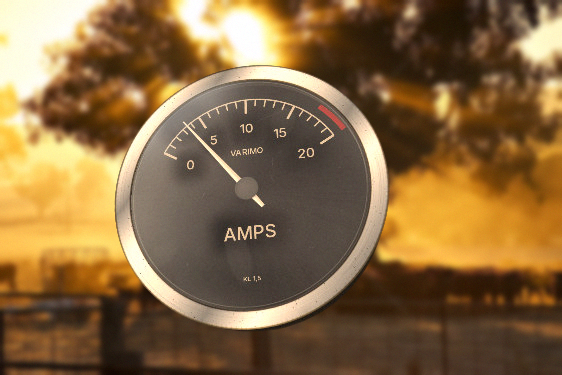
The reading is A 3.5
